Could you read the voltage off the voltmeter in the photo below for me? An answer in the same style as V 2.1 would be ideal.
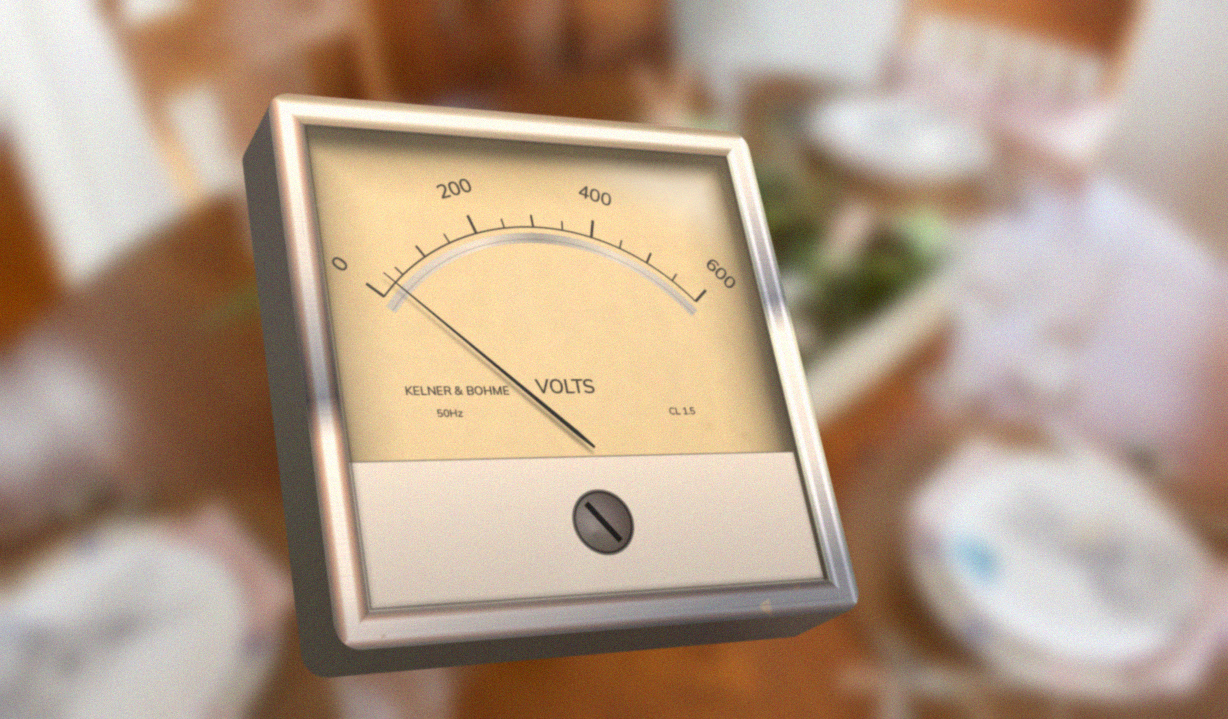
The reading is V 25
